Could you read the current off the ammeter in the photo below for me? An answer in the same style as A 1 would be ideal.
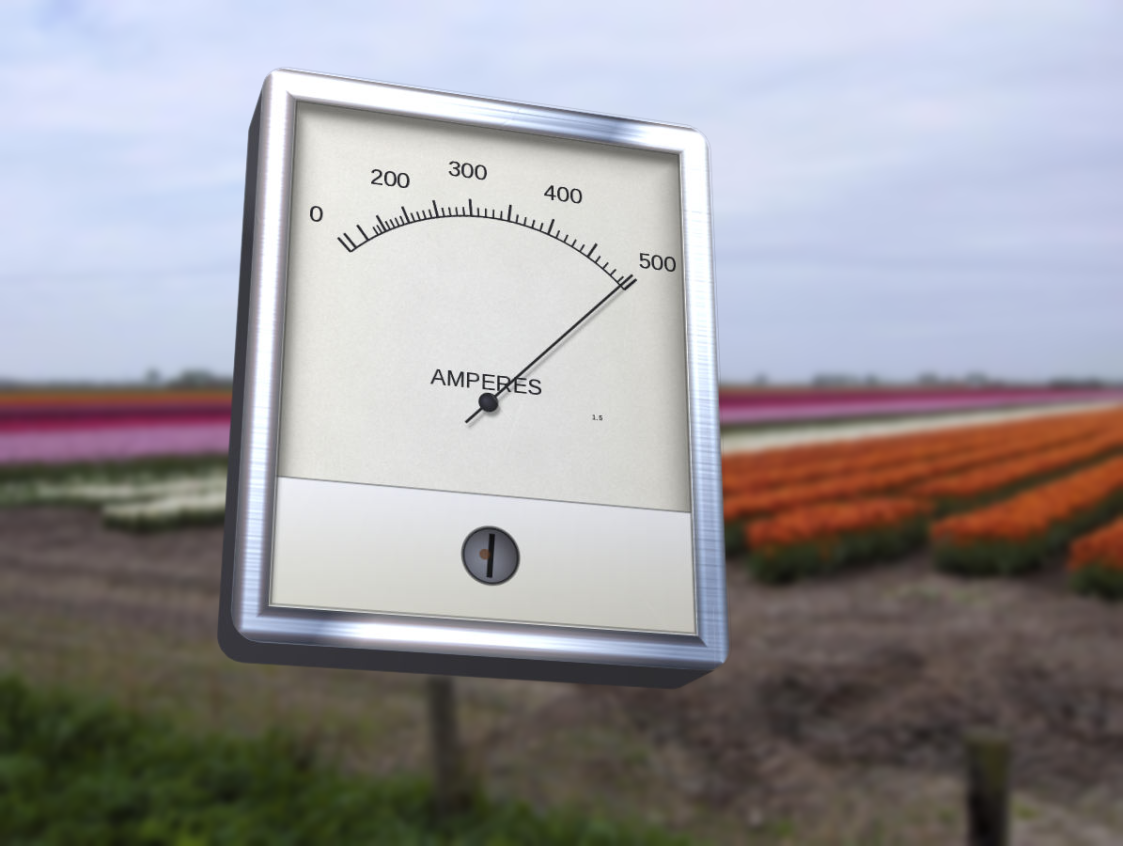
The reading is A 495
